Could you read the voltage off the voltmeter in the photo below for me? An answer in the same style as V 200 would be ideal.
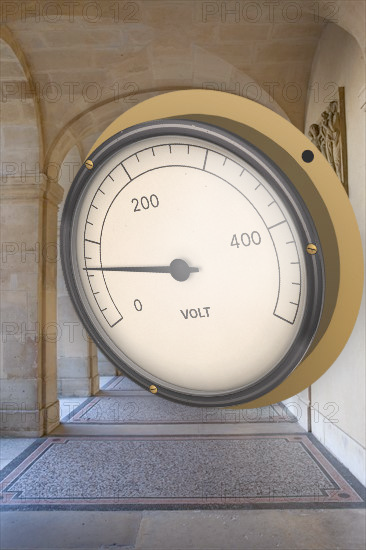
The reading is V 70
